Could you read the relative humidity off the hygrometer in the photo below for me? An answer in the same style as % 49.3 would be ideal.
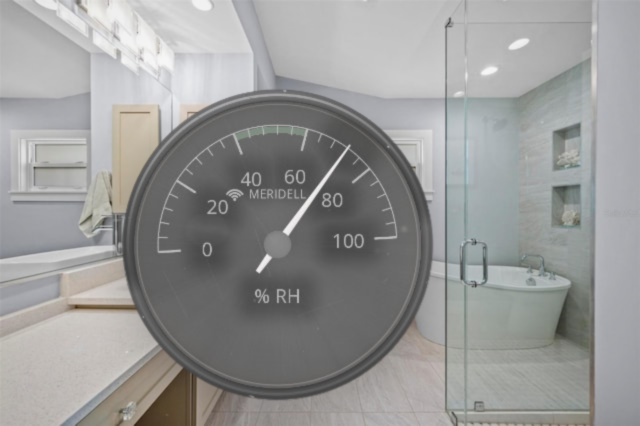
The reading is % 72
